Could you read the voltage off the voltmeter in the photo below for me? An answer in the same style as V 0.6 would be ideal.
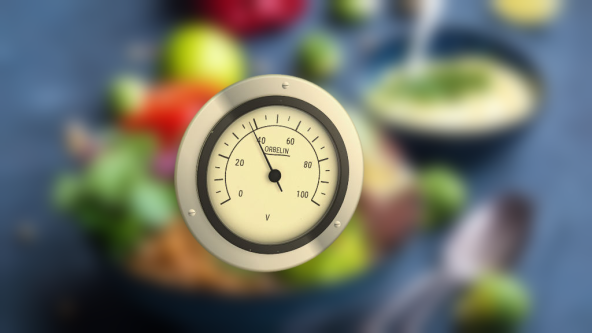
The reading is V 37.5
